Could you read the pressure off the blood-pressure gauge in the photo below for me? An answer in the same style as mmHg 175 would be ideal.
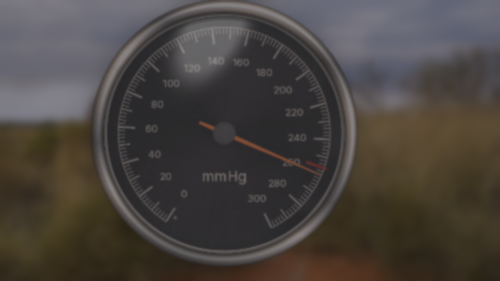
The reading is mmHg 260
